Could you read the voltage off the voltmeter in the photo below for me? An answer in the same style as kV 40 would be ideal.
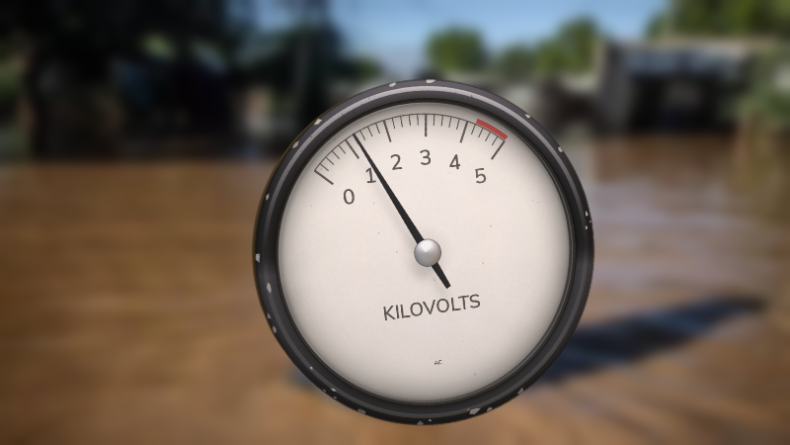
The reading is kV 1.2
